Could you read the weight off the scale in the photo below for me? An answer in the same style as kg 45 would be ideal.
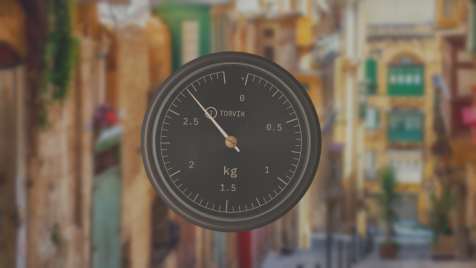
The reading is kg 2.7
